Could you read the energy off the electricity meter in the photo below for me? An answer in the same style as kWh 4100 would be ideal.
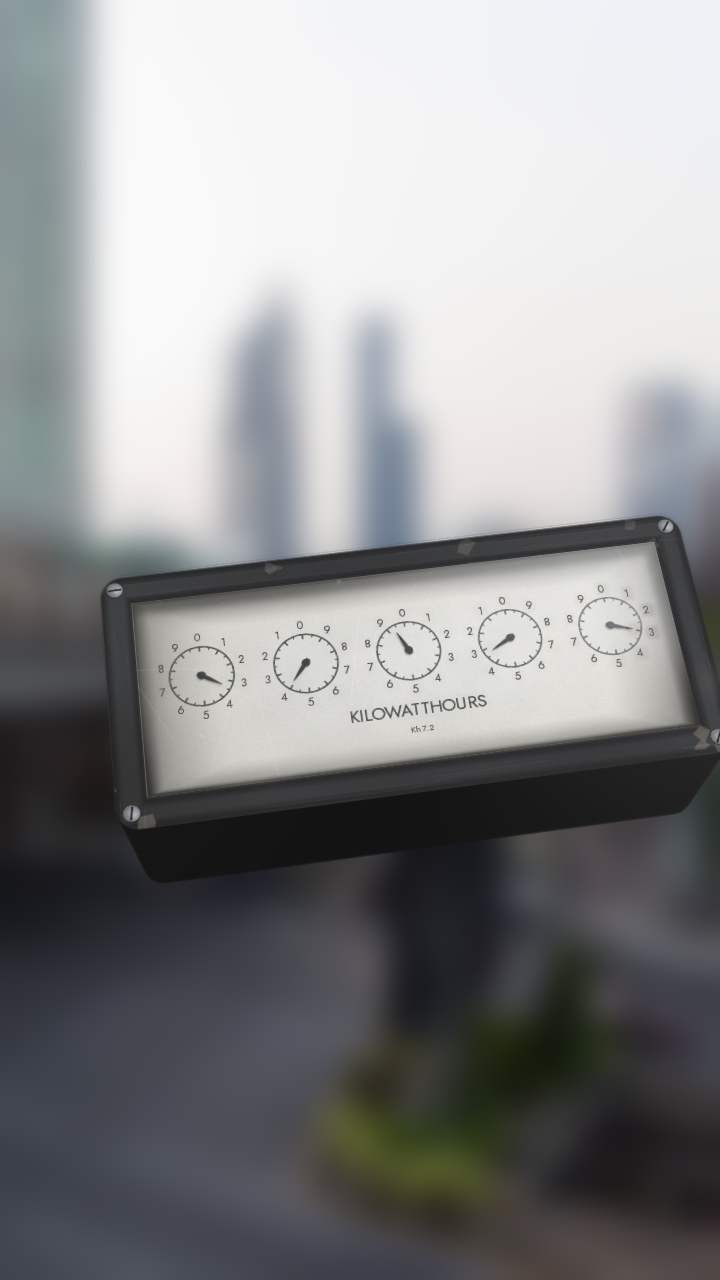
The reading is kWh 33933
